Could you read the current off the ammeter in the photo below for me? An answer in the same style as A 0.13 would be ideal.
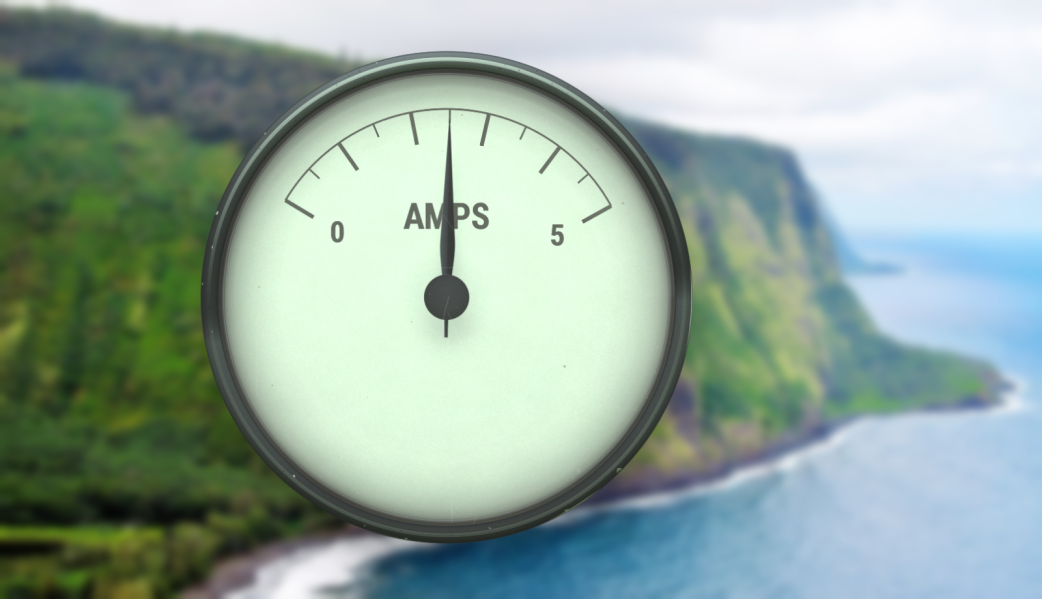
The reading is A 2.5
